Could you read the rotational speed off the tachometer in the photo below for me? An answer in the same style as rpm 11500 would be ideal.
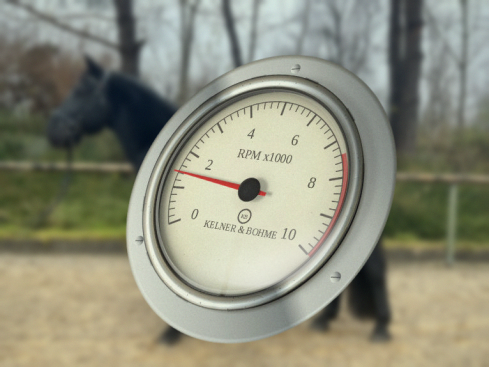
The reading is rpm 1400
